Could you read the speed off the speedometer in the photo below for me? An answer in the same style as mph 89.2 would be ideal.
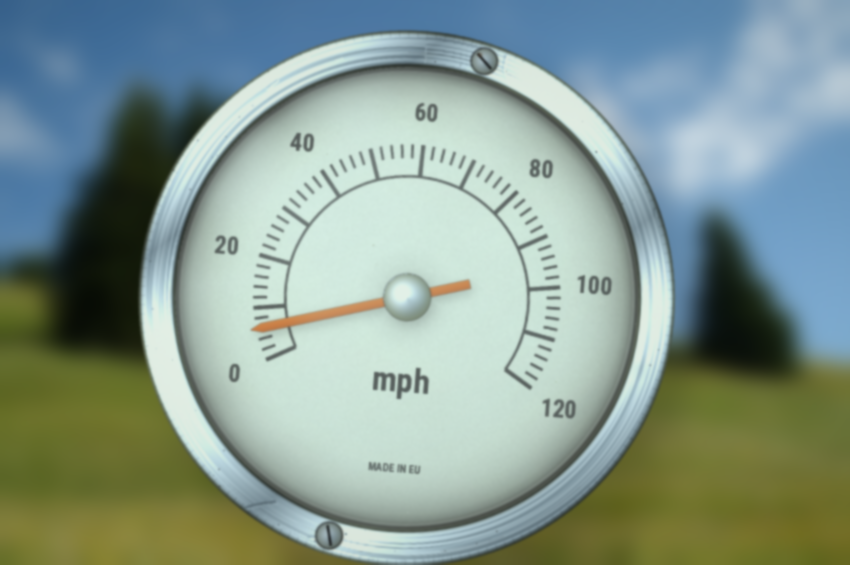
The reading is mph 6
